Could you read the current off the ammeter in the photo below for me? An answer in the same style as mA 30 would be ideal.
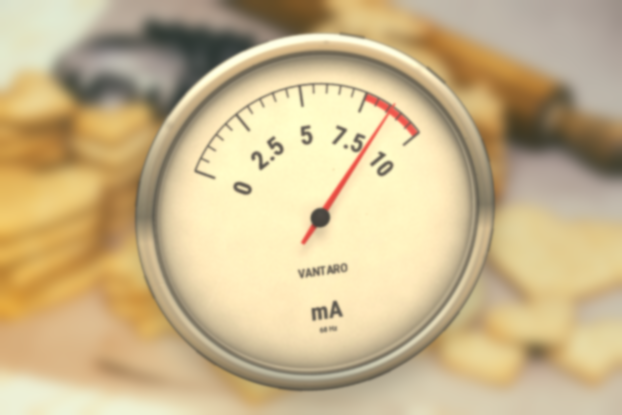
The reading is mA 8.5
